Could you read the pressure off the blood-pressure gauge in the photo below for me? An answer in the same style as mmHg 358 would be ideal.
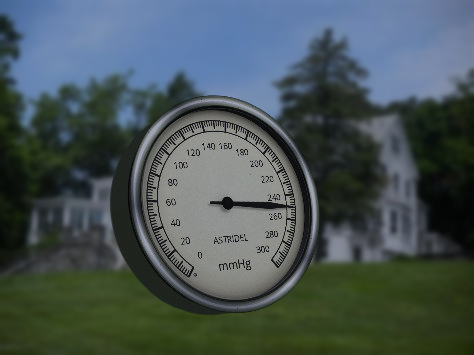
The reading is mmHg 250
